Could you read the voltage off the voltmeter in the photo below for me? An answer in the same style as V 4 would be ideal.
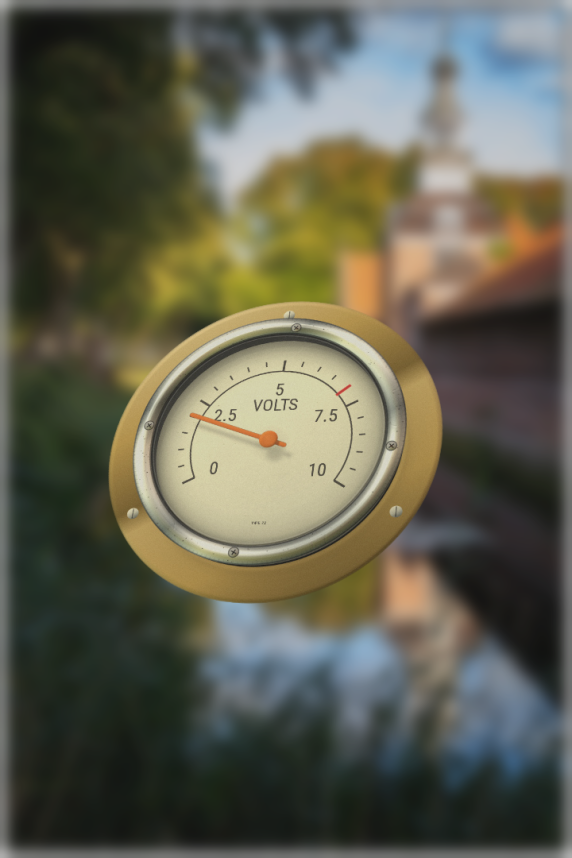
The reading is V 2
